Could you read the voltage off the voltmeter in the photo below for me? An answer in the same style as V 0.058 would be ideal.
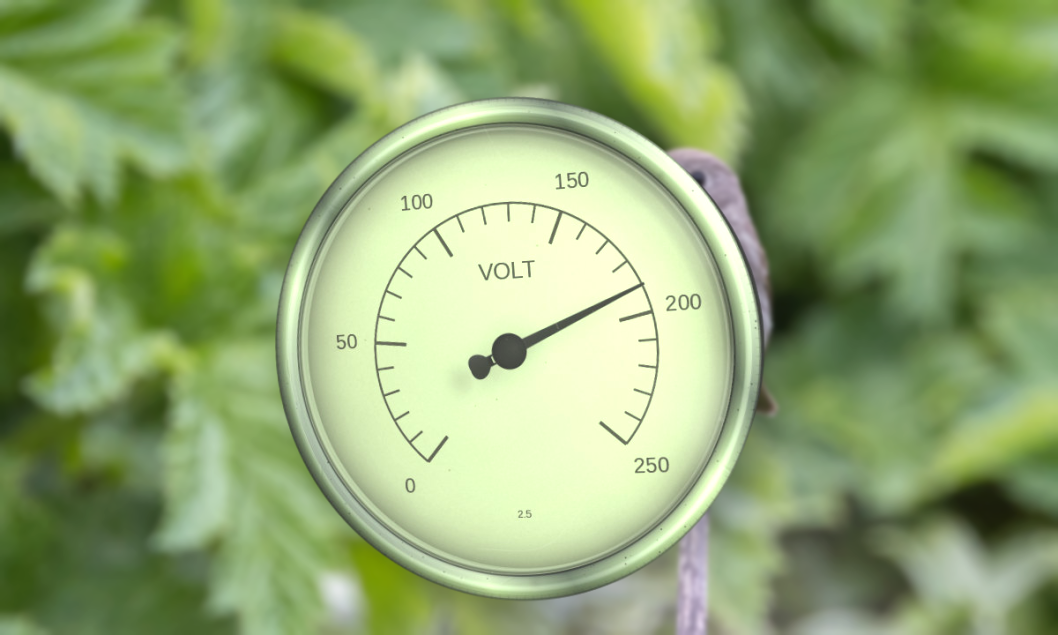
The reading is V 190
